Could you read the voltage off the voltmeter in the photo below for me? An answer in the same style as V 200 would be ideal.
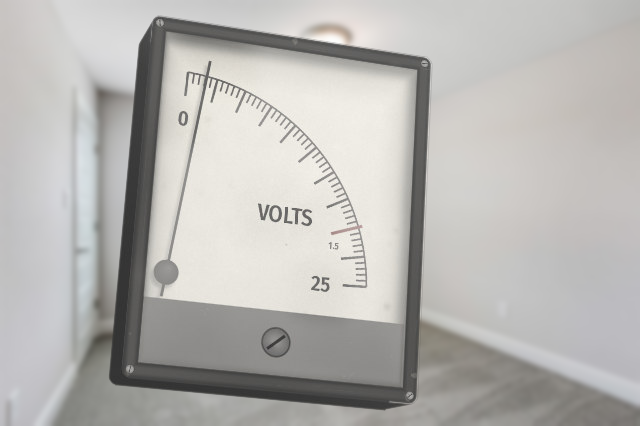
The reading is V 1.5
